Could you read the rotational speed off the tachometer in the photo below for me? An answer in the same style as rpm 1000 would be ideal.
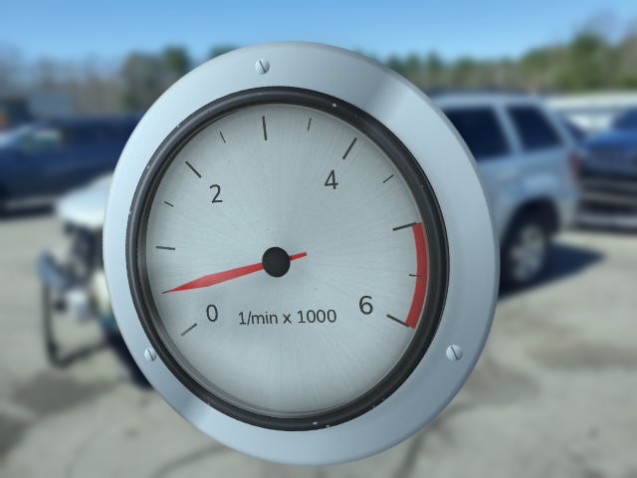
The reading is rpm 500
